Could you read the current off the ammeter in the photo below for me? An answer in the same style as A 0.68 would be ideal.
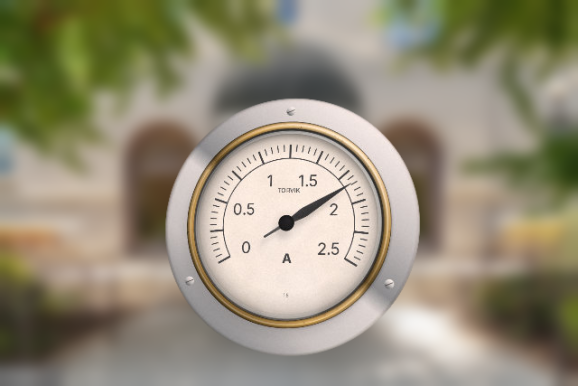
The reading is A 1.85
